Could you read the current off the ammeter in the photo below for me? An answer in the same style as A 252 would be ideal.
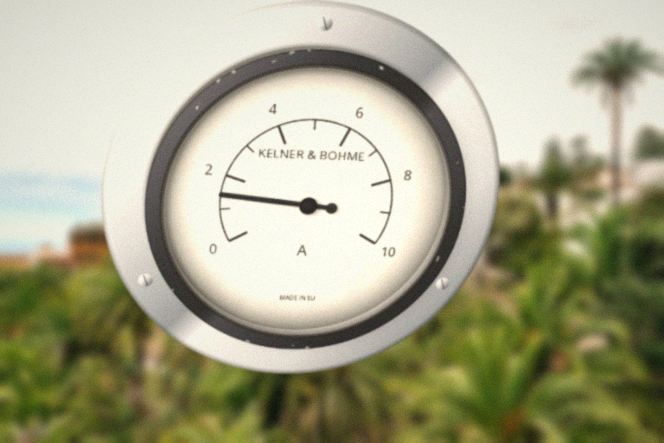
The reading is A 1.5
